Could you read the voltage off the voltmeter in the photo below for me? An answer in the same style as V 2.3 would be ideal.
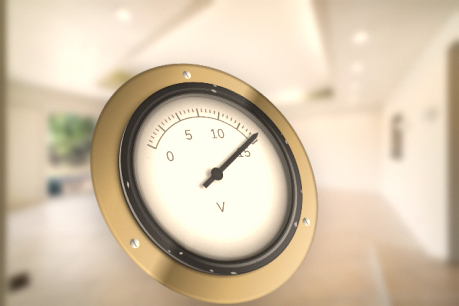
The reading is V 14.5
